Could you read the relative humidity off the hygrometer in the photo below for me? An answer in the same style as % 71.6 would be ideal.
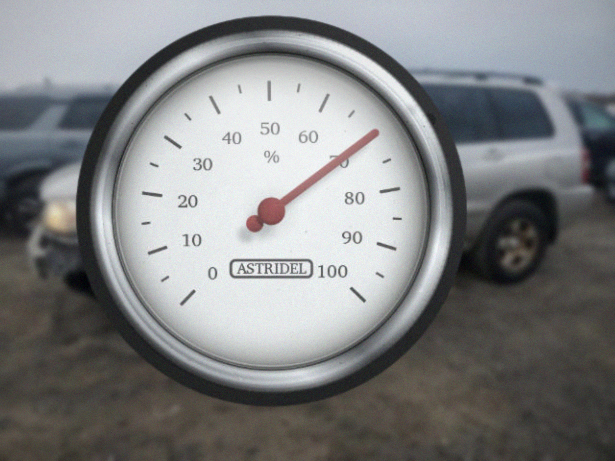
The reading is % 70
